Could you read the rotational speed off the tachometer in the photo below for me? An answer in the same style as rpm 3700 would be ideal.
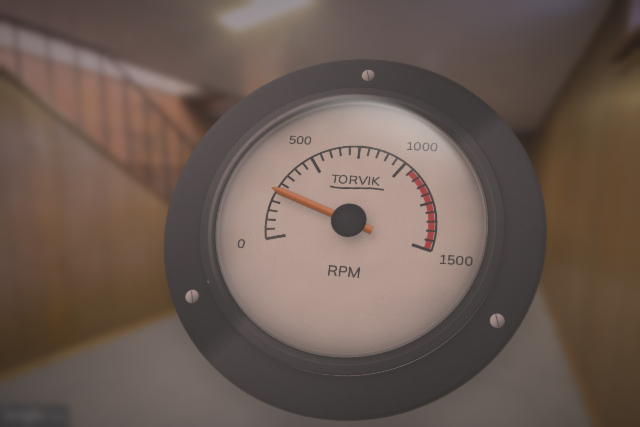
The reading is rpm 250
